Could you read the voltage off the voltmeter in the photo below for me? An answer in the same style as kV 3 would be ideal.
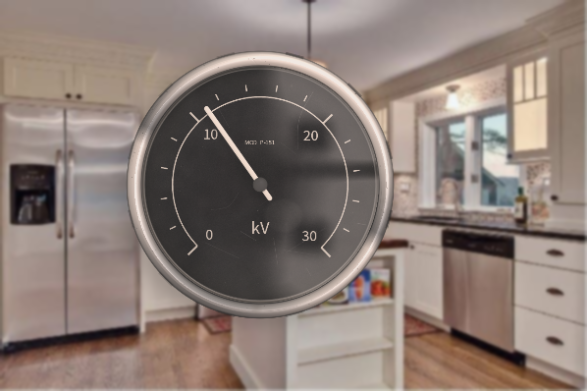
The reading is kV 11
